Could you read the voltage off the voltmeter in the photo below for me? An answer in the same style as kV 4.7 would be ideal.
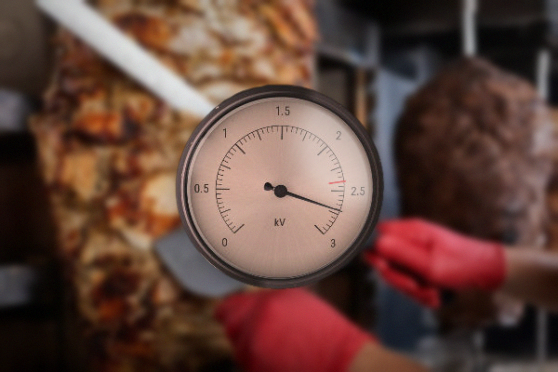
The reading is kV 2.7
